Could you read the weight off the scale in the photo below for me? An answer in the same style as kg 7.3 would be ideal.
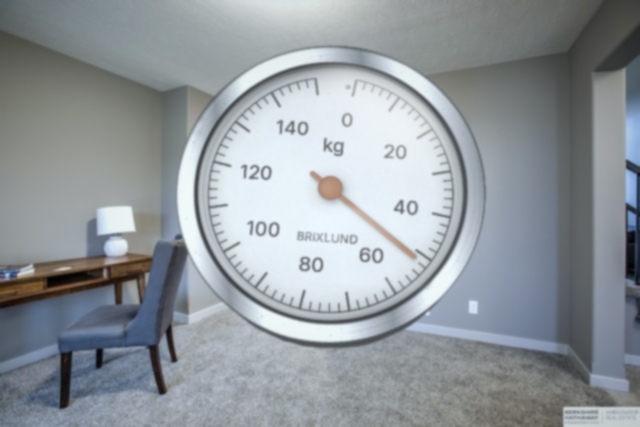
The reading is kg 52
